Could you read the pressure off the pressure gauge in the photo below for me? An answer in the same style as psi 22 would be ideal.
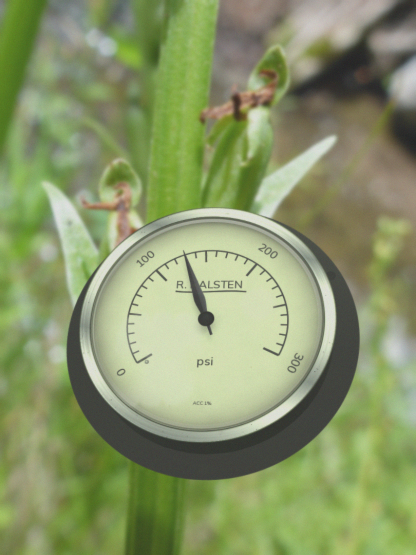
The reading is psi 130
